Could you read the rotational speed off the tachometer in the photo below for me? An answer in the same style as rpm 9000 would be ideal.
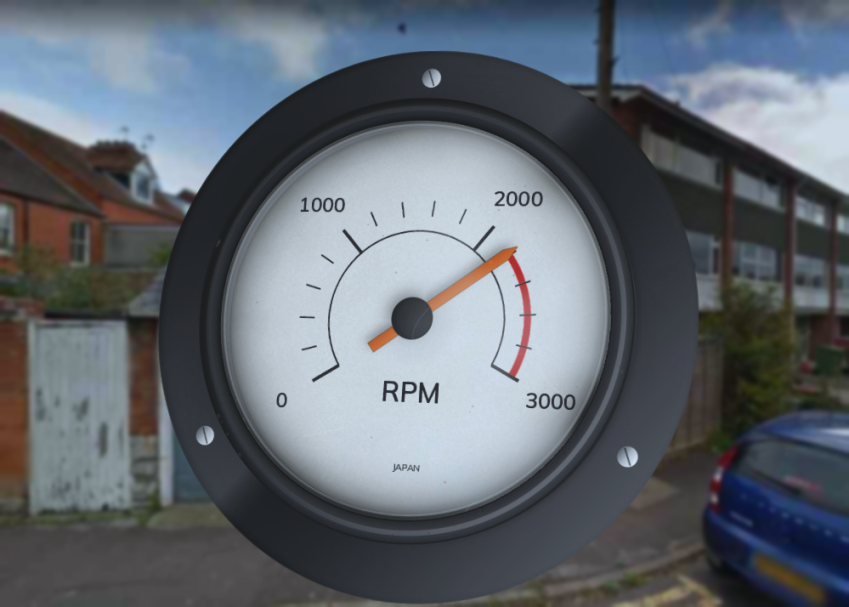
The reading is rpm 2200
